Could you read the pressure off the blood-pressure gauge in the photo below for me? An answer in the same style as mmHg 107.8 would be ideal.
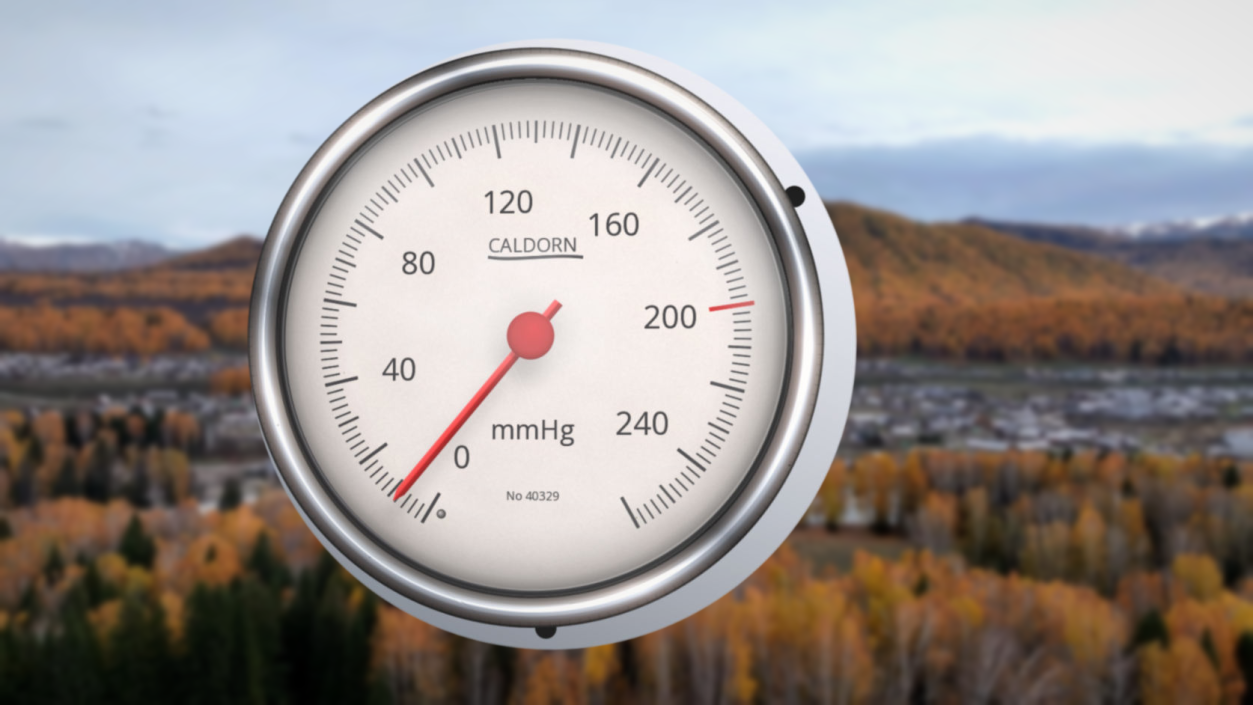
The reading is mmHg 8
